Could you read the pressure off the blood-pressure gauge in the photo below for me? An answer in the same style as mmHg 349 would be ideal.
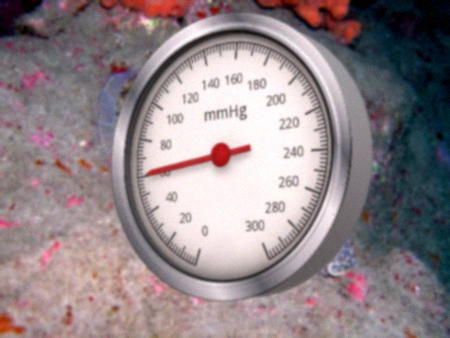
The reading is mmHg 60
